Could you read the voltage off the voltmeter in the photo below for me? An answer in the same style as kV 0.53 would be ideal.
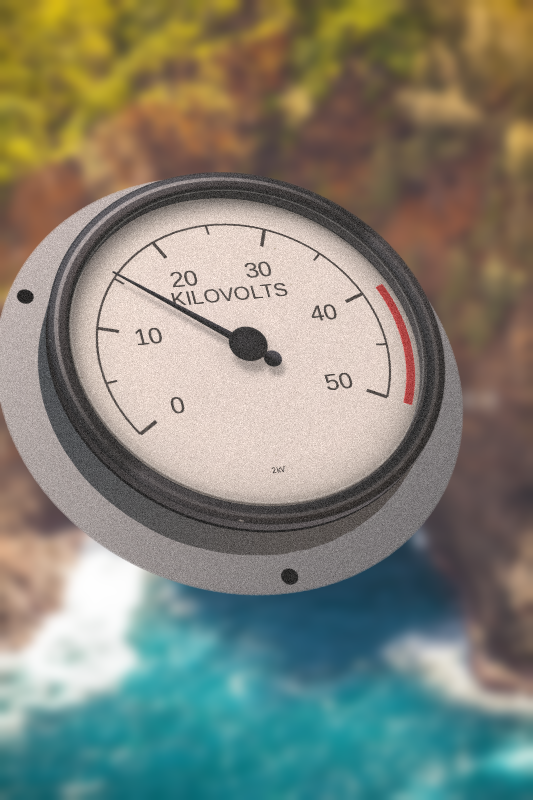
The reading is kV 15
